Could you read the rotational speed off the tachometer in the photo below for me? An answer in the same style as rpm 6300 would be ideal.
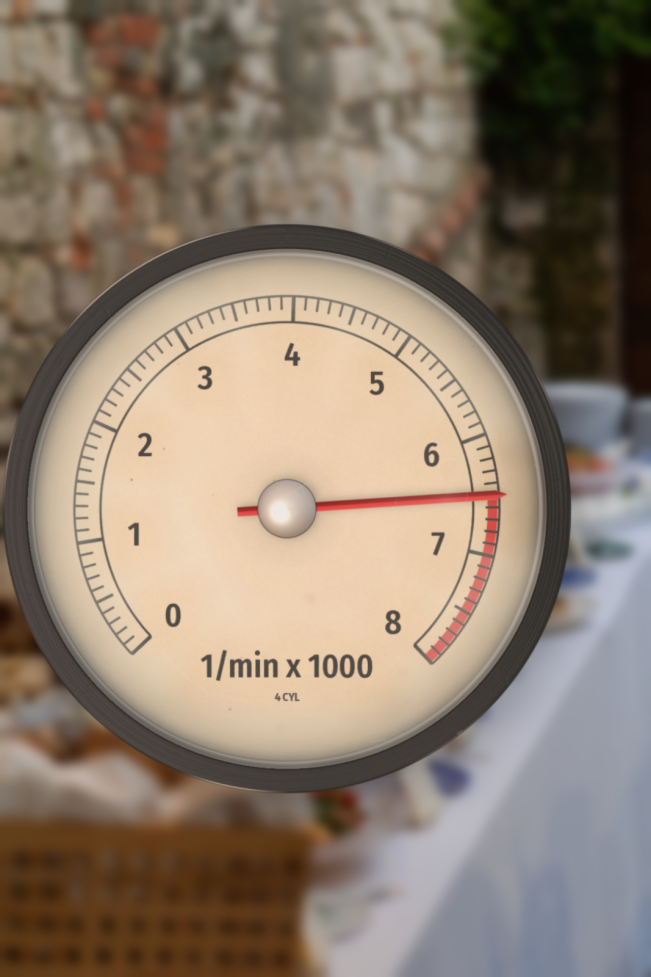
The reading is rpm 6500
